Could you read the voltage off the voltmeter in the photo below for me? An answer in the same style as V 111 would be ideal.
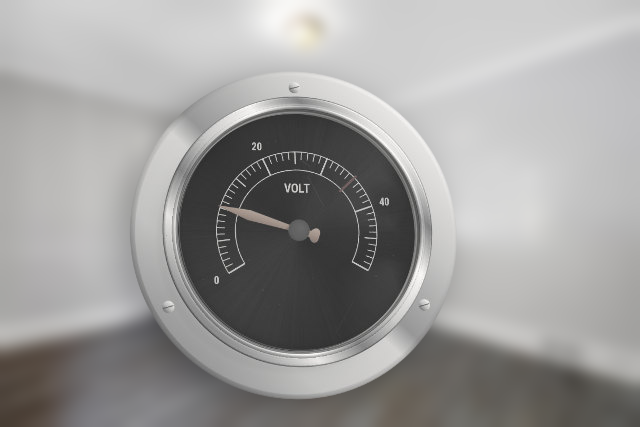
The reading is V 10
